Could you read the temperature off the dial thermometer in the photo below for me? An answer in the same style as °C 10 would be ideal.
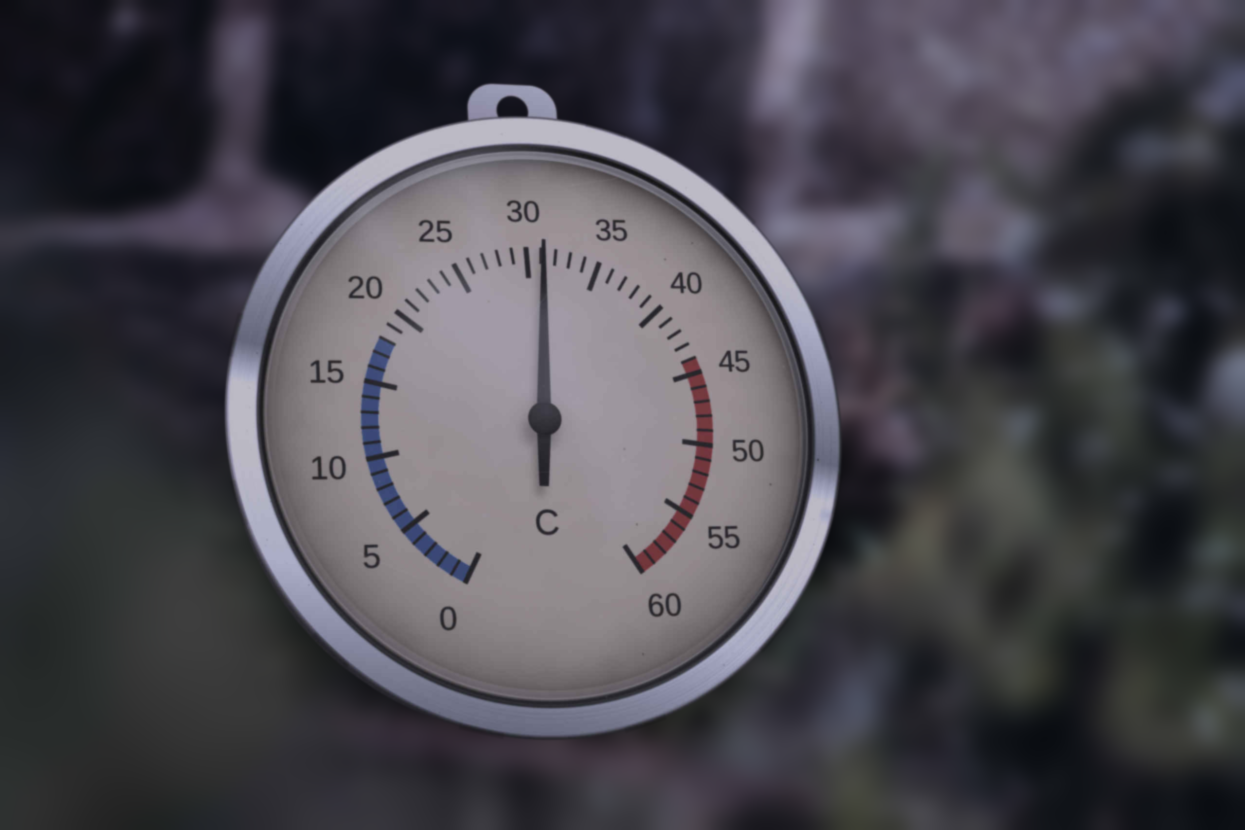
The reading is °C 31
